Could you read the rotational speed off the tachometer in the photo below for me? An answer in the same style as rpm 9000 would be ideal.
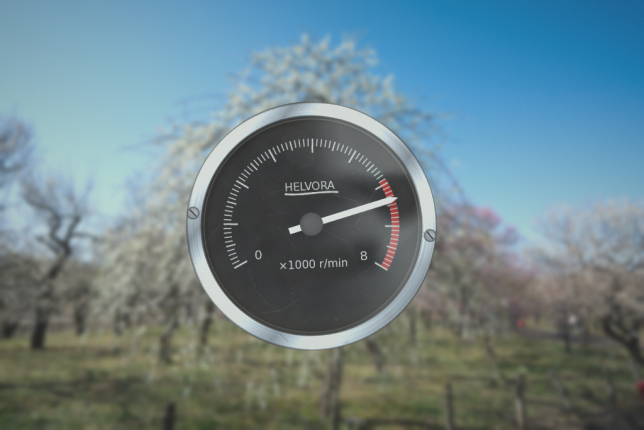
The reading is rpm 6400
